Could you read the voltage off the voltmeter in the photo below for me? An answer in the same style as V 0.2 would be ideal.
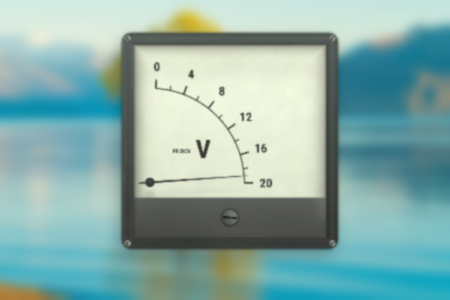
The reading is V 19
